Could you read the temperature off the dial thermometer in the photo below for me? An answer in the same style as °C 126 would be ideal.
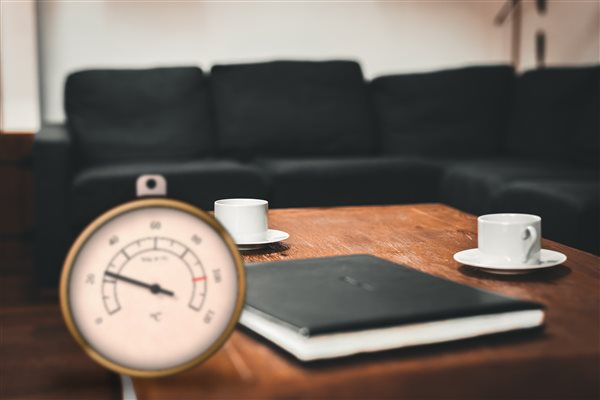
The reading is °C 25
